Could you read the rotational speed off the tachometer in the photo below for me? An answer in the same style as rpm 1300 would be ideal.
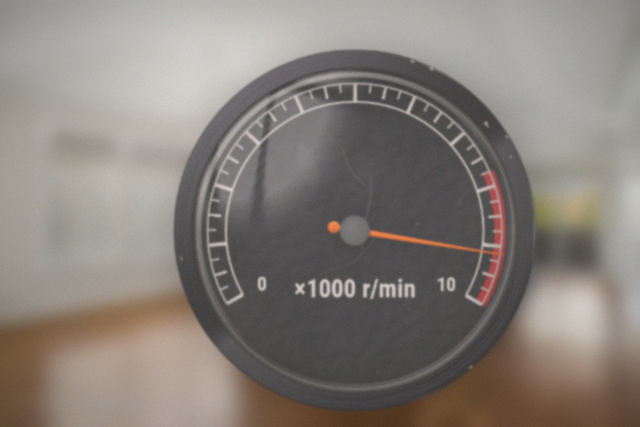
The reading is rpm 9125
